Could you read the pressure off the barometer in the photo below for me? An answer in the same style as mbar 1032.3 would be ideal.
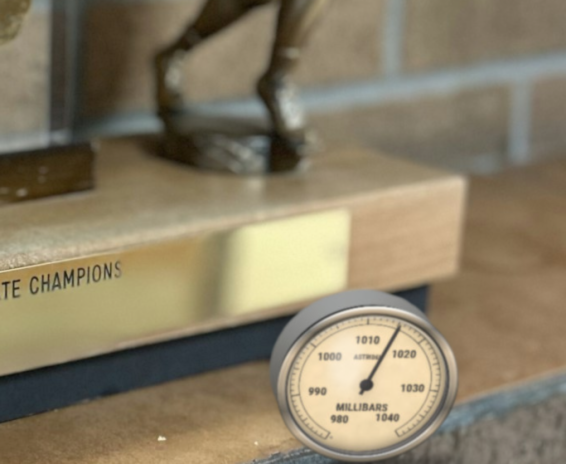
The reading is mbar 1015
